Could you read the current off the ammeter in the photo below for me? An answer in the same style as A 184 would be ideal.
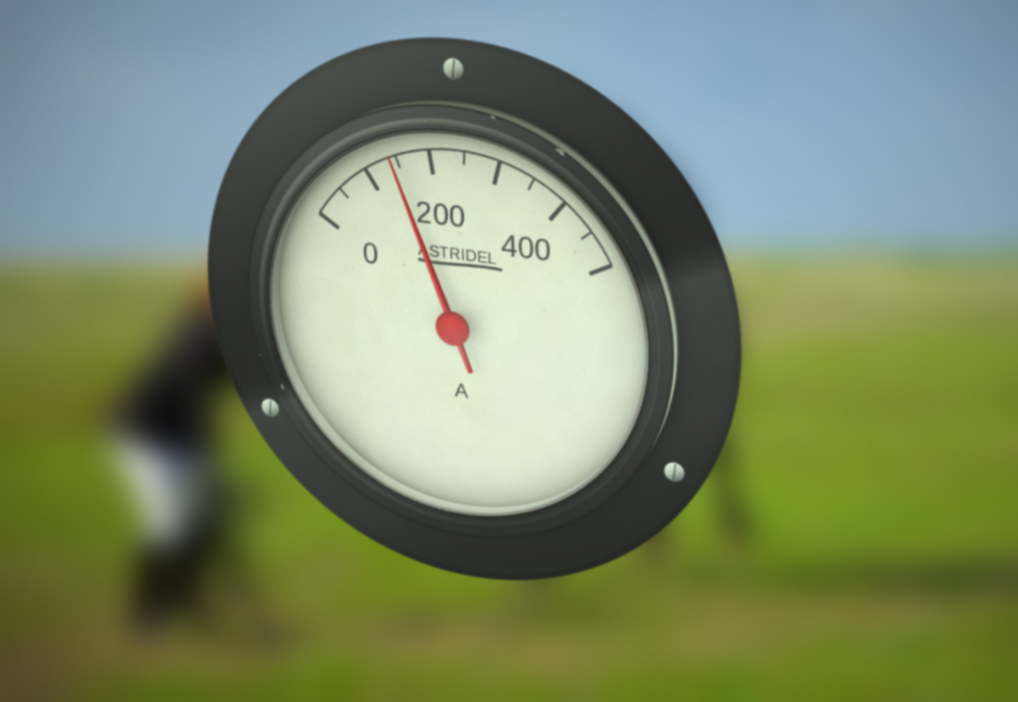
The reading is A 150
